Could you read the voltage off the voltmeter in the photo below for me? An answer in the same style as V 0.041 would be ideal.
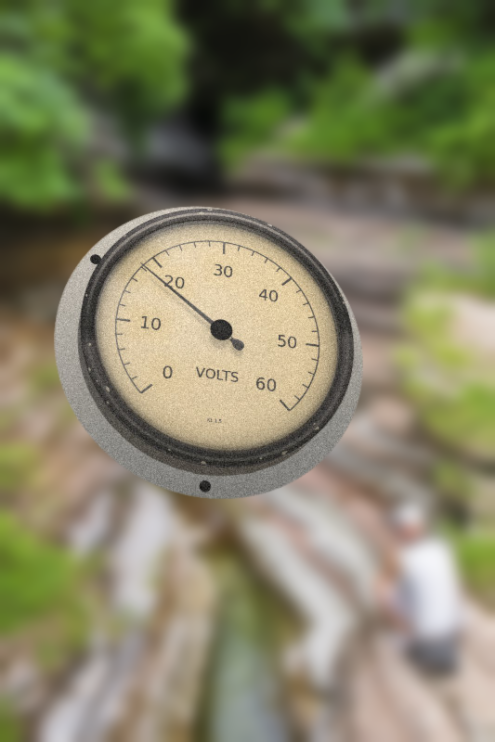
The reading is V 18
